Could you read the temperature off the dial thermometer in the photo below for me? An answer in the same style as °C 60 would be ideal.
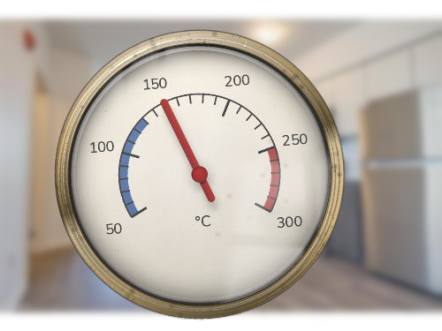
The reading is °C 150
